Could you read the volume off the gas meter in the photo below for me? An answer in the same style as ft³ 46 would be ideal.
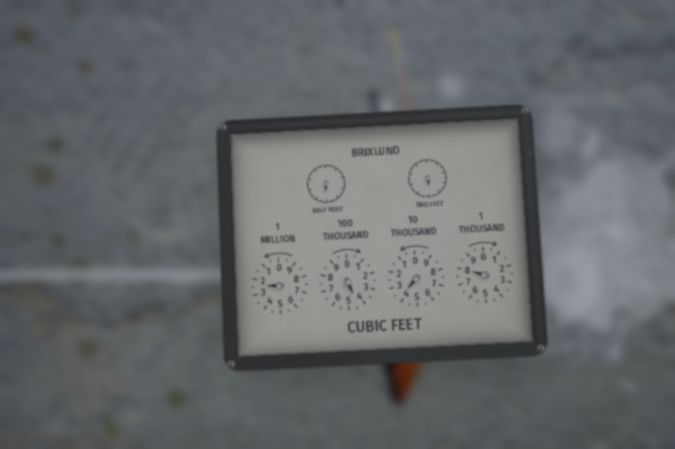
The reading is ft³ 243800
